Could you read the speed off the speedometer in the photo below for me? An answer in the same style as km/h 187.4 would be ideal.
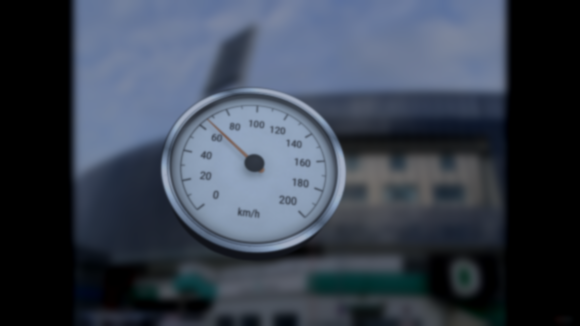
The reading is km/h 65
